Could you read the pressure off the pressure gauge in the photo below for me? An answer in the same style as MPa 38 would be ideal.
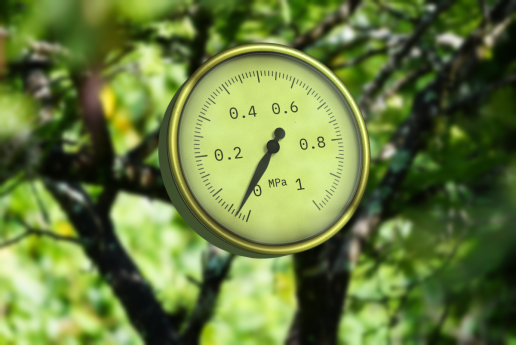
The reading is MPa 0.03
